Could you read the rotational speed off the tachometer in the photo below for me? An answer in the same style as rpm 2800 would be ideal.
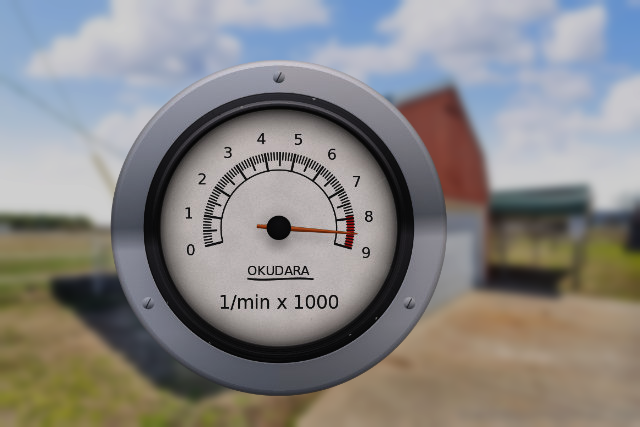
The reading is rpm 8500
